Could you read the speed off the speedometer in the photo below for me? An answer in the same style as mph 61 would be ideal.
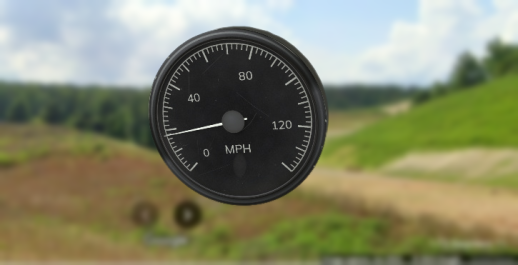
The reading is mph 18
